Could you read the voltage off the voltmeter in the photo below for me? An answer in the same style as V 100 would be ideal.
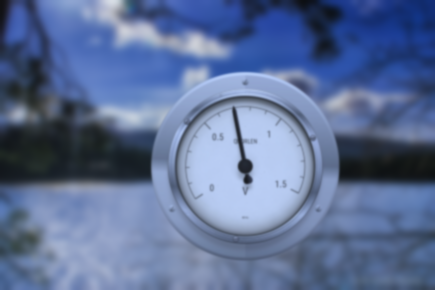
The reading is V 0.7
